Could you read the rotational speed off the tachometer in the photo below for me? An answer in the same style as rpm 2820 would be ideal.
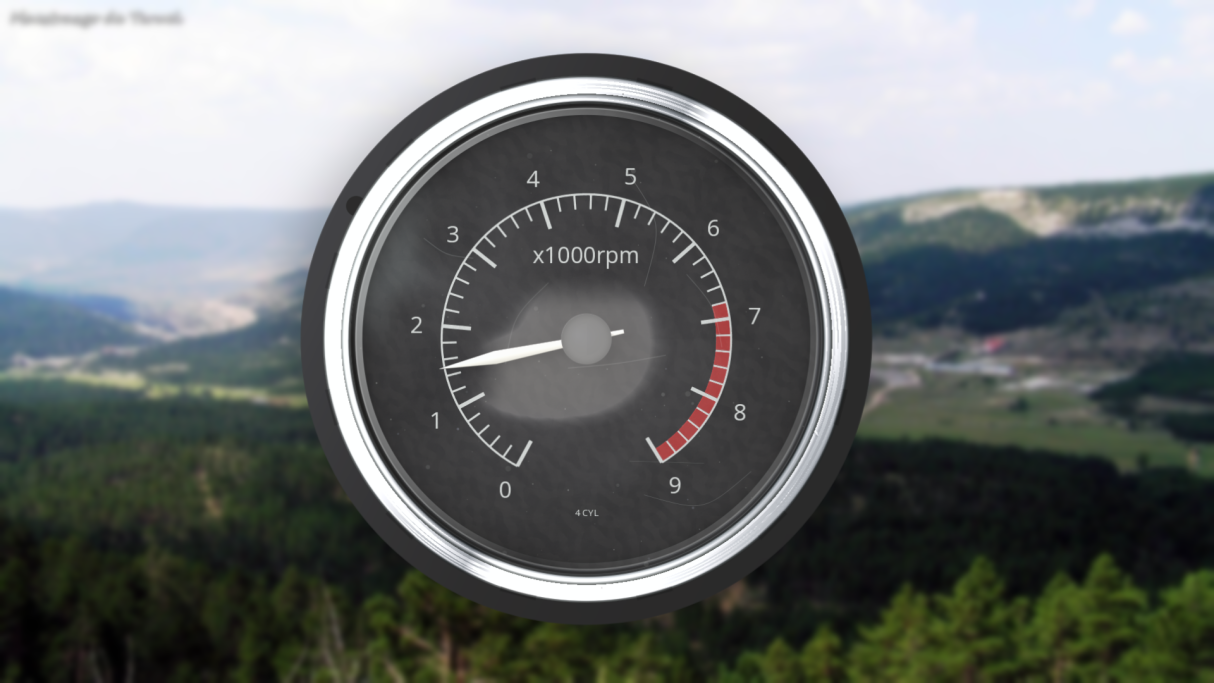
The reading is rpm 1500
